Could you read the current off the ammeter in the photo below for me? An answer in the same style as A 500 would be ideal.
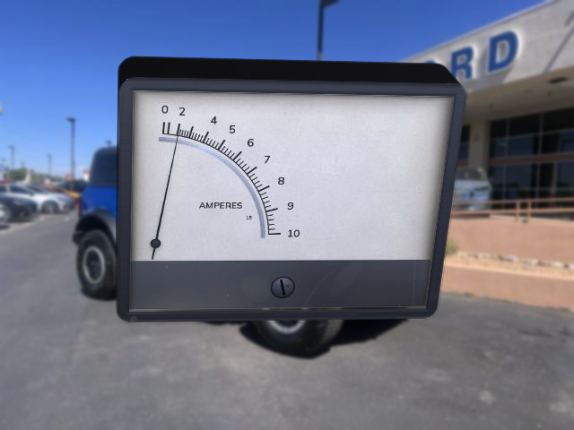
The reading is A 2
